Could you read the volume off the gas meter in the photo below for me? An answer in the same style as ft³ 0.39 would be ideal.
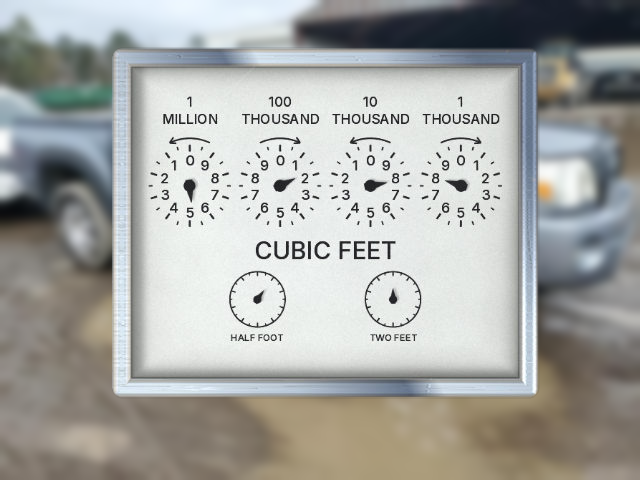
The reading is ft³ 517800
